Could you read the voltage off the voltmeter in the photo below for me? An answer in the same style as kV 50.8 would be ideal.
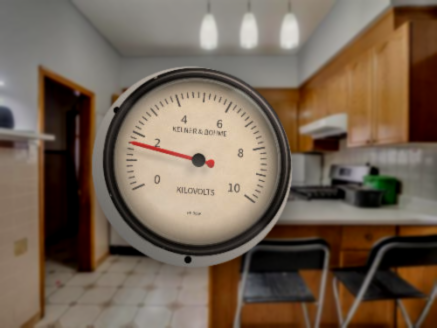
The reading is kV 1.6
